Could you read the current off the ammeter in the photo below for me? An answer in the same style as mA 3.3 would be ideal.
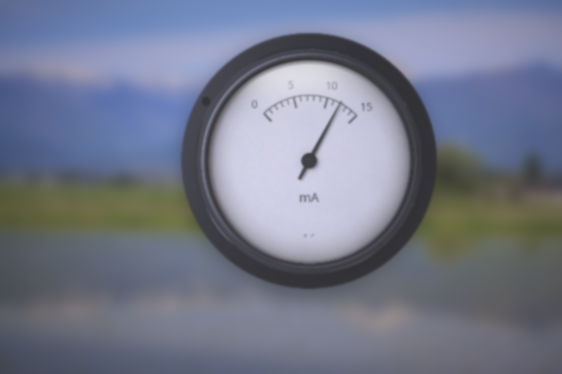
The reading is mA 12
